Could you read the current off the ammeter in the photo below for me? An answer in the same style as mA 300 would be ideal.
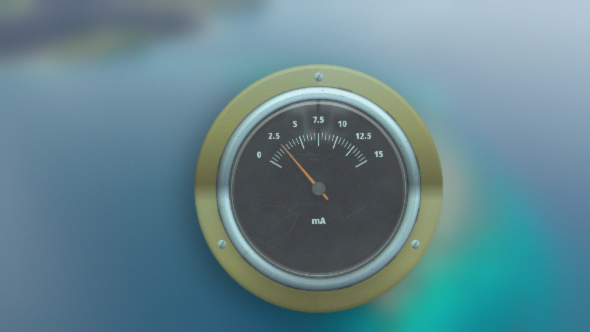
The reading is mA 2.5
